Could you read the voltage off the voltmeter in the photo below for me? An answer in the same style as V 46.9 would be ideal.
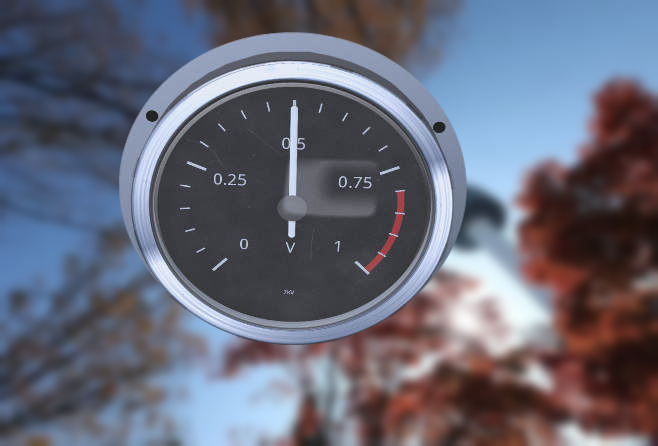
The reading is V 0.5
